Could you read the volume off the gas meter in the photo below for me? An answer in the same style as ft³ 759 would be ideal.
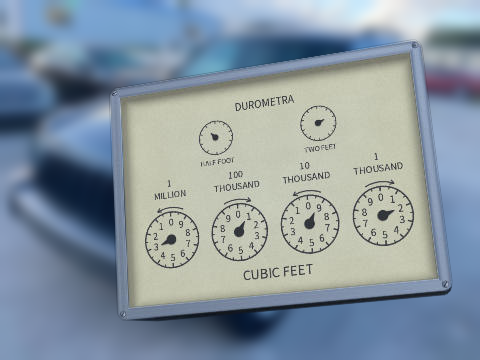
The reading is ft³ 309200
